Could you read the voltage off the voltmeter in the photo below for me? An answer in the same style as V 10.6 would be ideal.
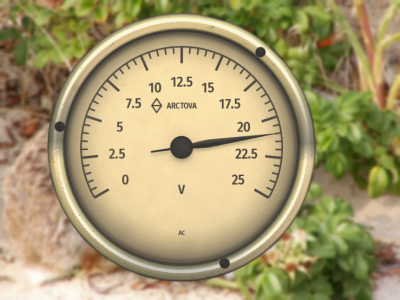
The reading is V 21
